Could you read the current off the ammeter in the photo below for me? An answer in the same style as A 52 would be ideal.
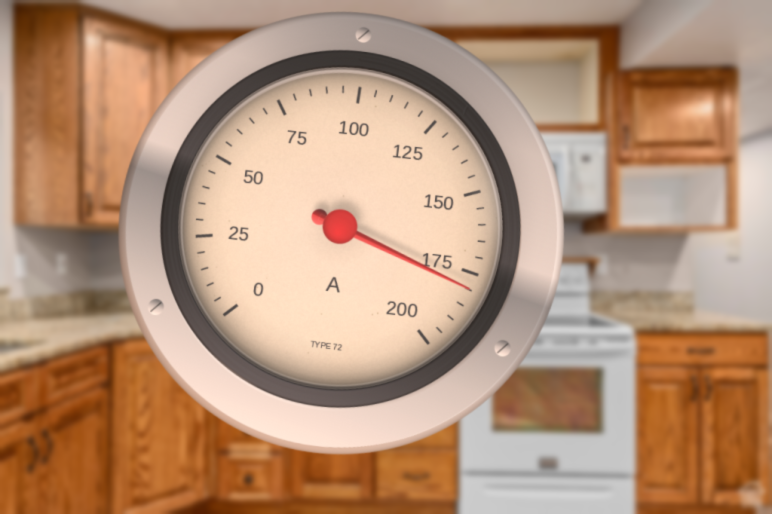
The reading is A 180
